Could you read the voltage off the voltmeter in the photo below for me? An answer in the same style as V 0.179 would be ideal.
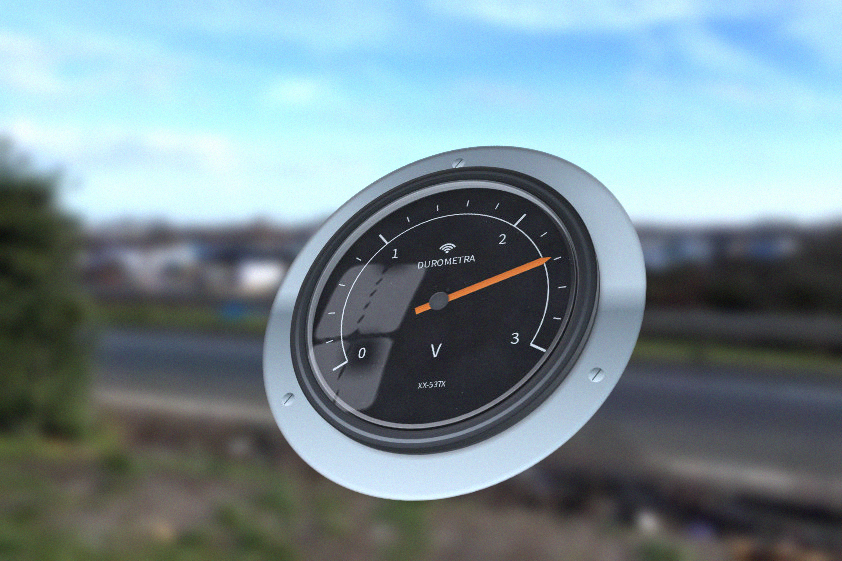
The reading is V 2.4
